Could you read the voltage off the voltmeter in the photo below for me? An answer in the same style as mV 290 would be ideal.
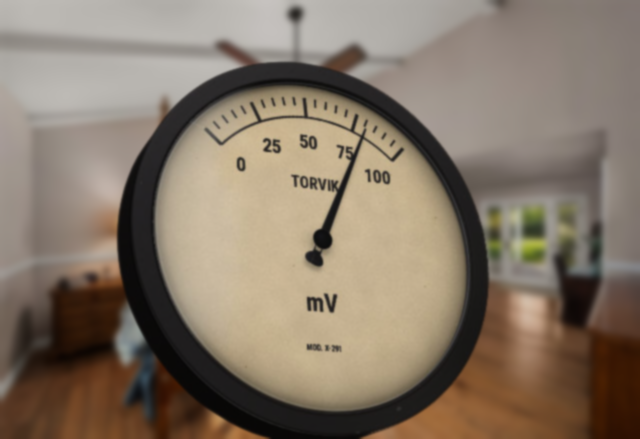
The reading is mV 80
